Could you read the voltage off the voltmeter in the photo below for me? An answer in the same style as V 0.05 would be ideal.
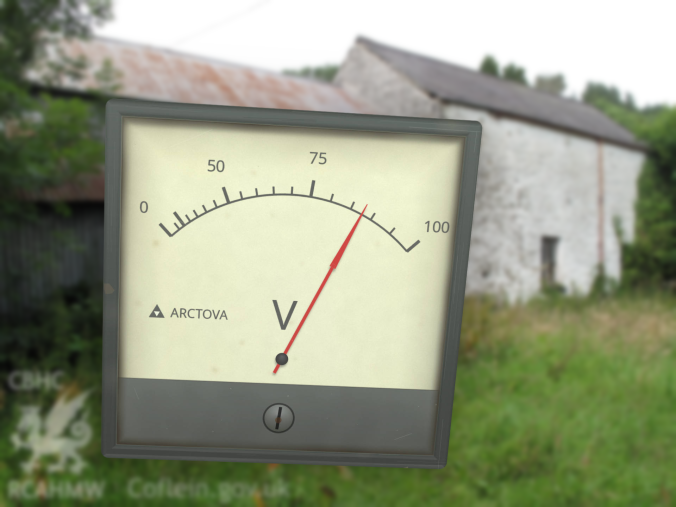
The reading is V 87.5
